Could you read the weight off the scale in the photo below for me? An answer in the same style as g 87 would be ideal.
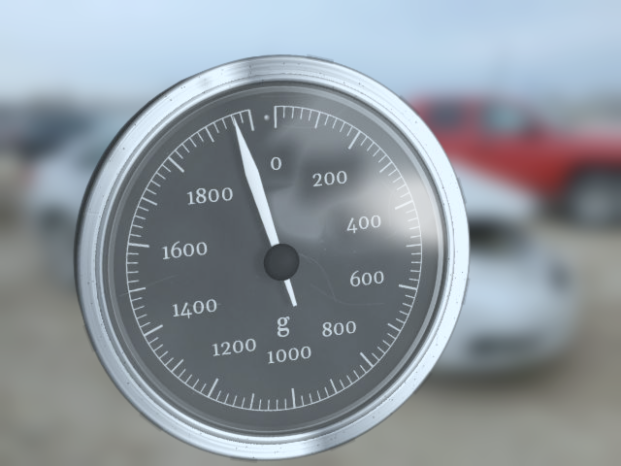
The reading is g 1960
